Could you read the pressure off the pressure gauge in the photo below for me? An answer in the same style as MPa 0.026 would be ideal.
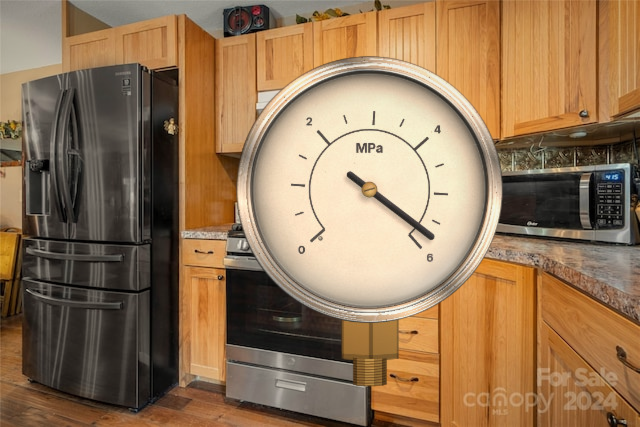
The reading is MPa 5.75
